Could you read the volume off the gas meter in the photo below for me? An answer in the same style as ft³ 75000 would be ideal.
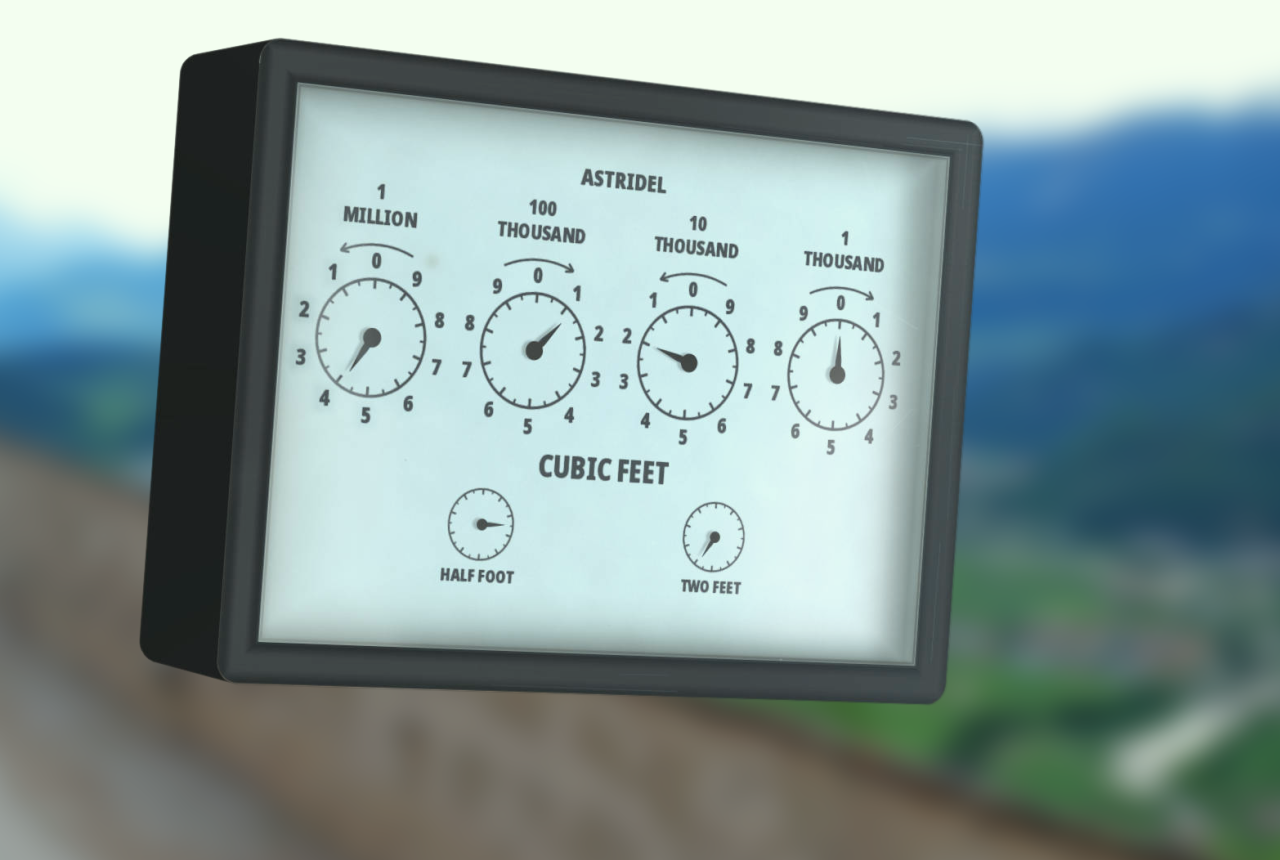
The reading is ft³ 412000
